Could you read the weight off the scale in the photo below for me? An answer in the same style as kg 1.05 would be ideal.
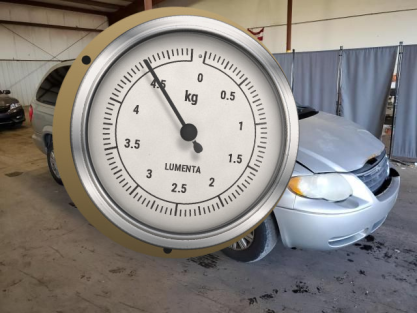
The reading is kg 4.5
